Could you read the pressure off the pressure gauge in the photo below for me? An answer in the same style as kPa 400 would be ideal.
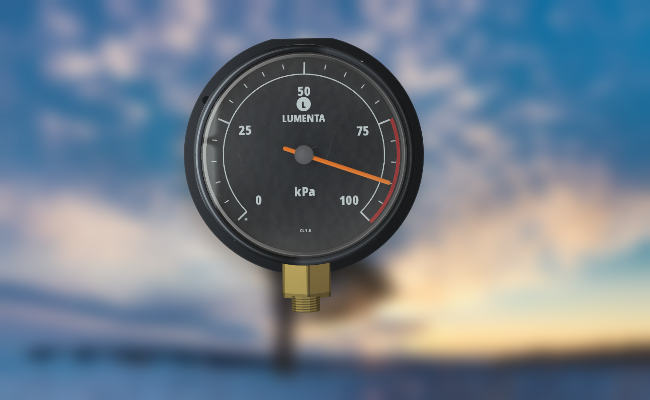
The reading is kPa 90
